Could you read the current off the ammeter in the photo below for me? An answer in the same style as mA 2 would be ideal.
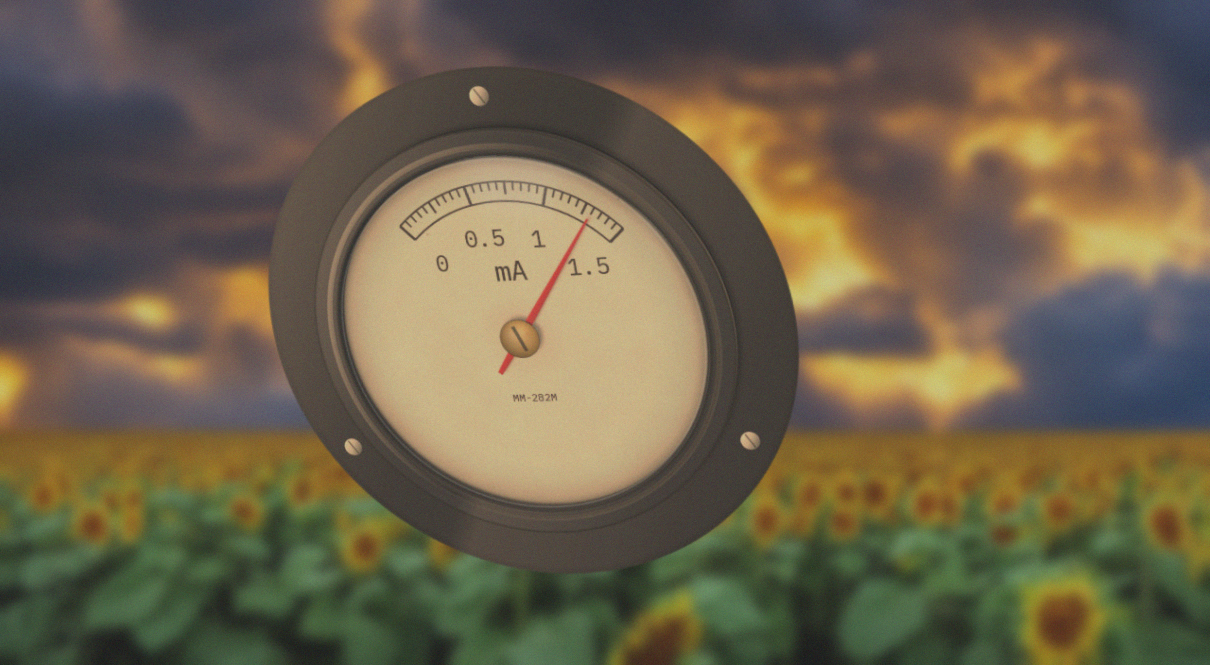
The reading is mA 1.3
